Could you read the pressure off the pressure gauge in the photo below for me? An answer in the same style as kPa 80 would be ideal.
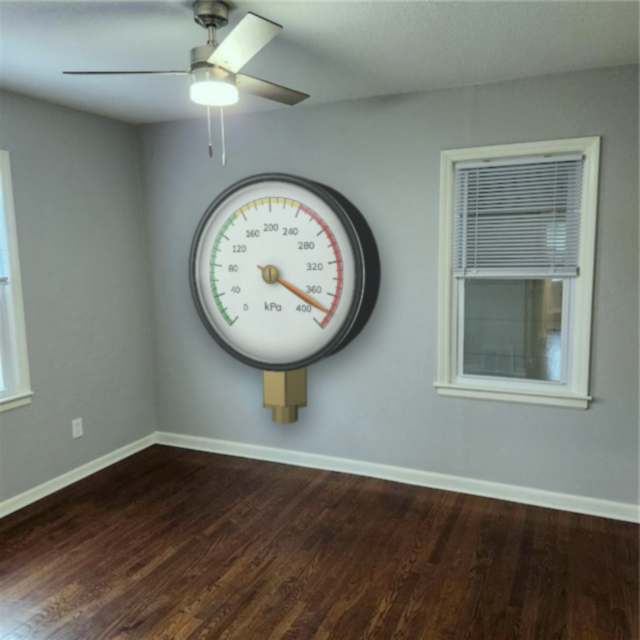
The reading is kPa 380
